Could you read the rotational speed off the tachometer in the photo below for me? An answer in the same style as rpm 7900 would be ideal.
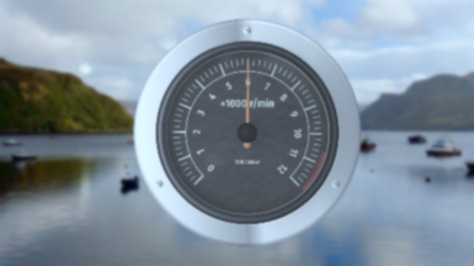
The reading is rpm 6000
